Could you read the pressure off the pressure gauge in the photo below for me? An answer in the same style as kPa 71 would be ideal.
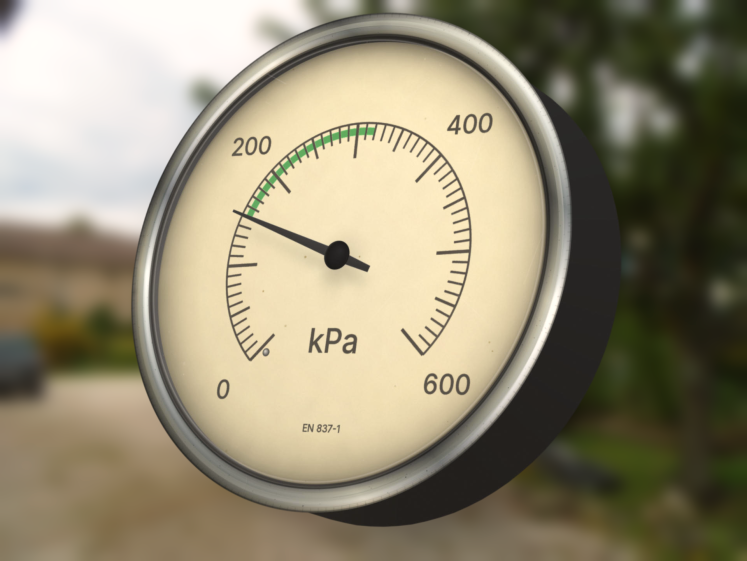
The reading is kPa 150
